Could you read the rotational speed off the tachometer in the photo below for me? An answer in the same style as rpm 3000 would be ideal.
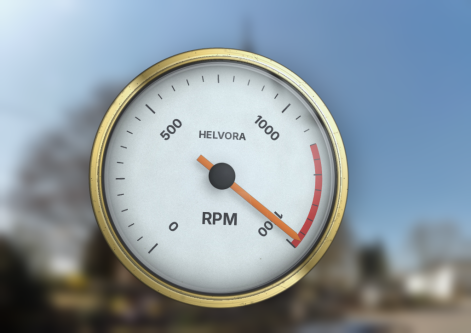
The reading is rpm 1475
